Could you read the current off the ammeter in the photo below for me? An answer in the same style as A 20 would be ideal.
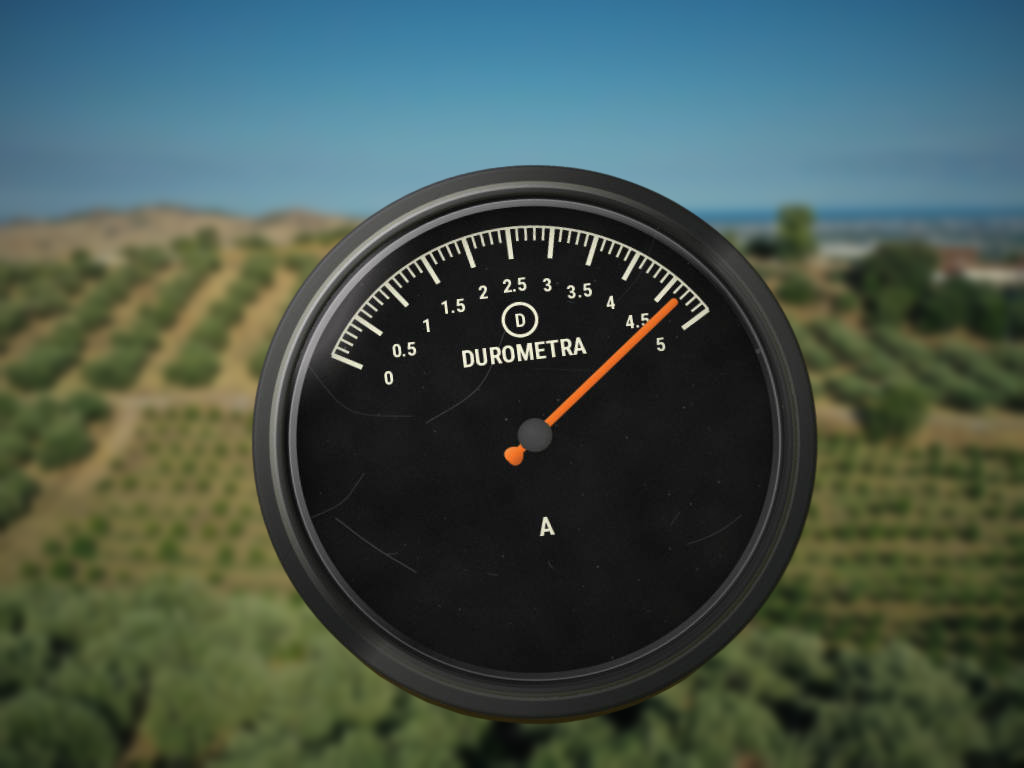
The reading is A 4.7
